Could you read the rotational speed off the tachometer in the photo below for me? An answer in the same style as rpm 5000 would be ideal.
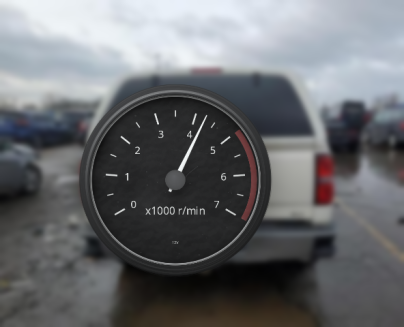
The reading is rpm 4250
